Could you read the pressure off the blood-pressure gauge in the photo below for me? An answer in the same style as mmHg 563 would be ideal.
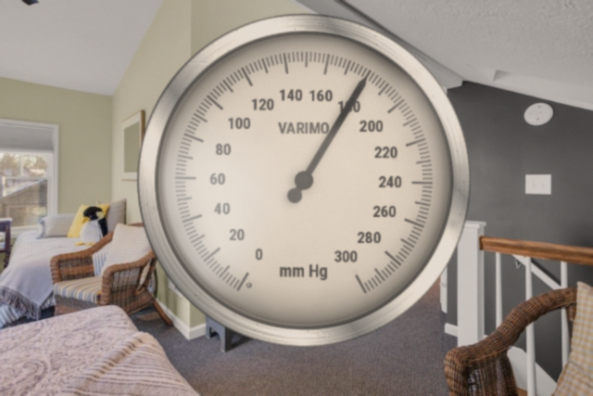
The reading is mmHg 180
